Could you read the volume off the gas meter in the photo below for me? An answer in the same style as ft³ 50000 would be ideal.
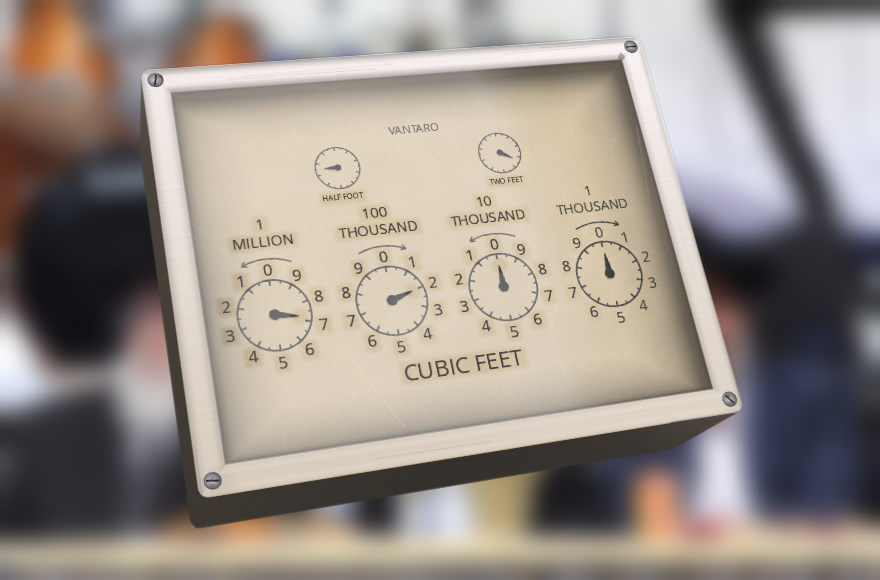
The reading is ft³ 720000
